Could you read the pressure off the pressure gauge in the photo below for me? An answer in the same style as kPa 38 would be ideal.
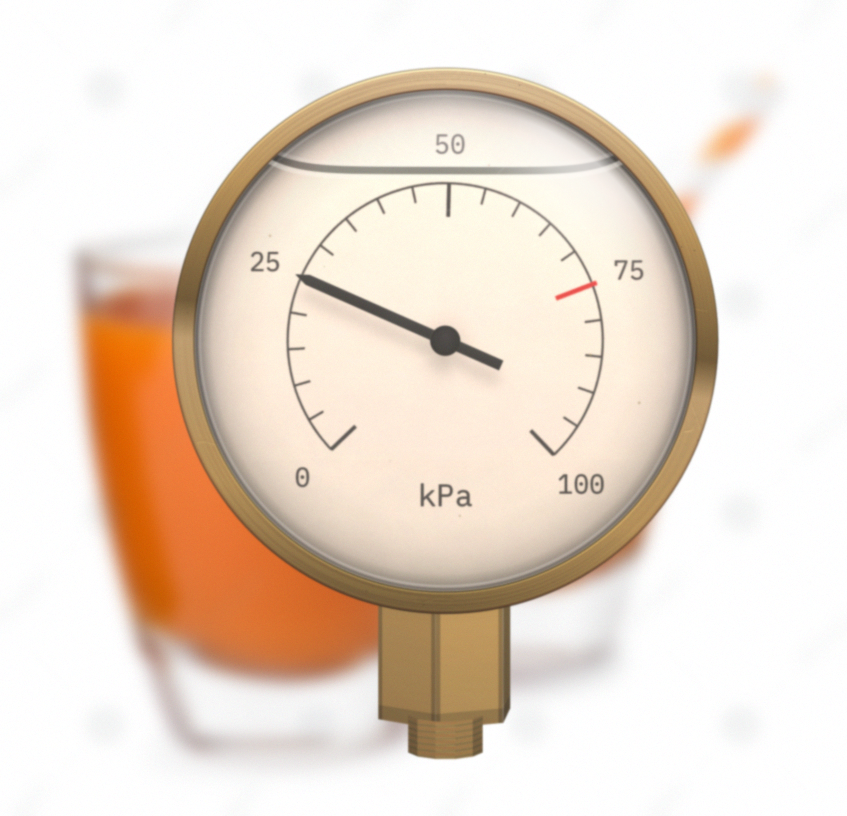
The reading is kPa 25
